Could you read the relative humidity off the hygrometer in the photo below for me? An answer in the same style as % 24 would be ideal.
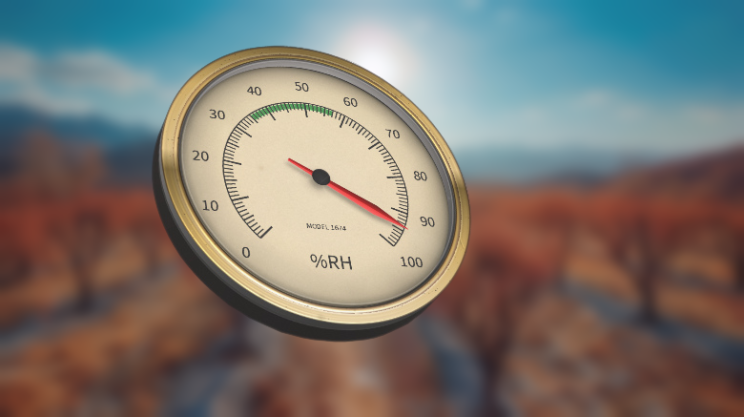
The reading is % 95
